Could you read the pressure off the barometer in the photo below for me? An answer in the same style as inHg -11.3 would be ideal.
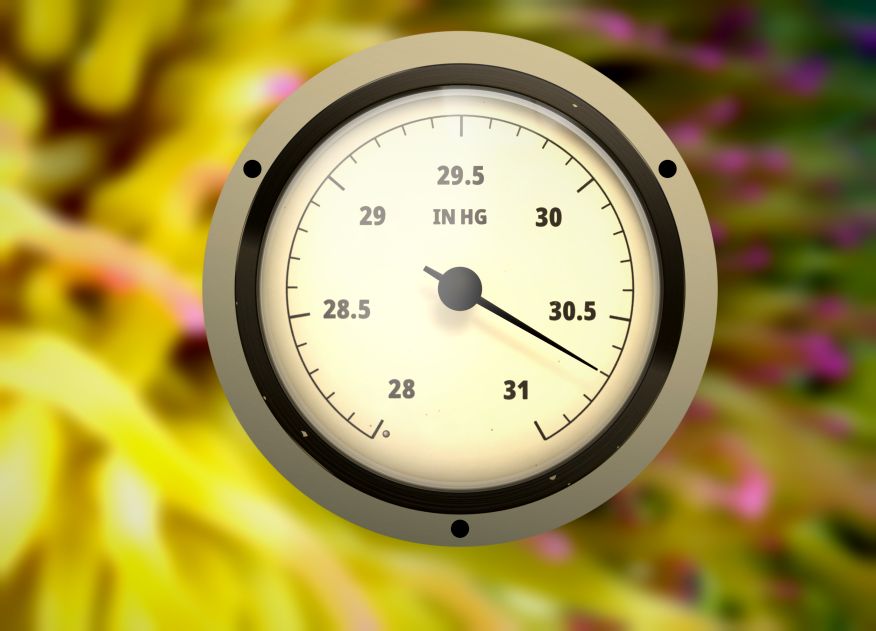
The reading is inHg 30.7
